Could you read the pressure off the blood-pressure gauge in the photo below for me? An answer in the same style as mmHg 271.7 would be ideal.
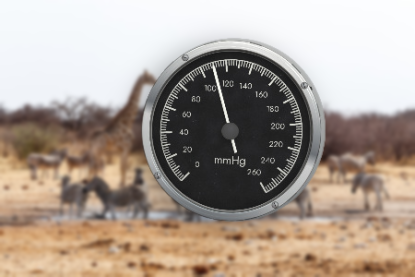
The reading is mmHg 110
